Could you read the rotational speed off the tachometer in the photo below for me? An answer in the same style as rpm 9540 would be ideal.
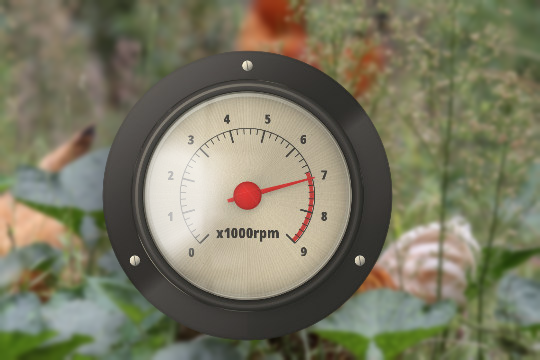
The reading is rpm 7000
